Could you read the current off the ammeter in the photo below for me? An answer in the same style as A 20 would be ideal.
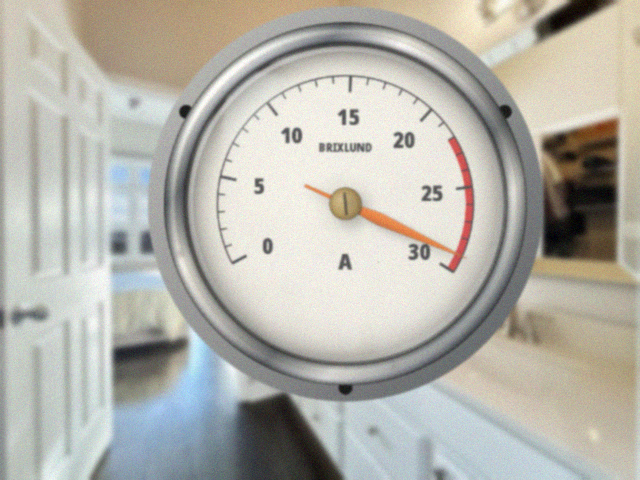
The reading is A 29
